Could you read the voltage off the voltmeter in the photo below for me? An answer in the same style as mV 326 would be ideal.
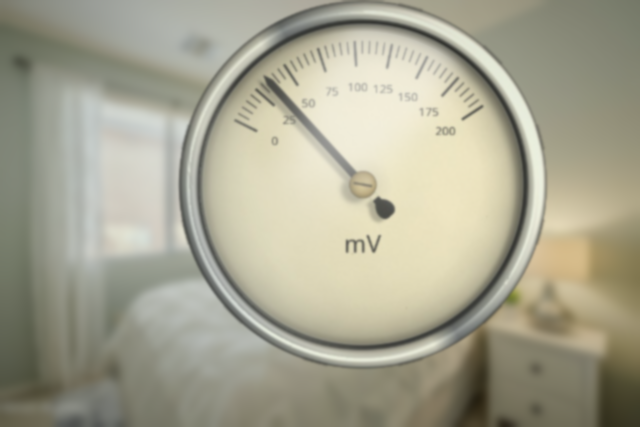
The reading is mV 35
